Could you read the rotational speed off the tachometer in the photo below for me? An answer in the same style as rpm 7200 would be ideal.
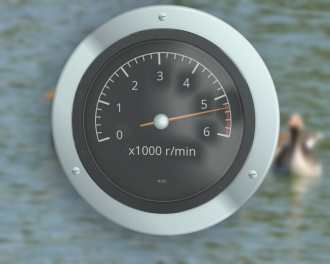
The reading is rpm 5300
